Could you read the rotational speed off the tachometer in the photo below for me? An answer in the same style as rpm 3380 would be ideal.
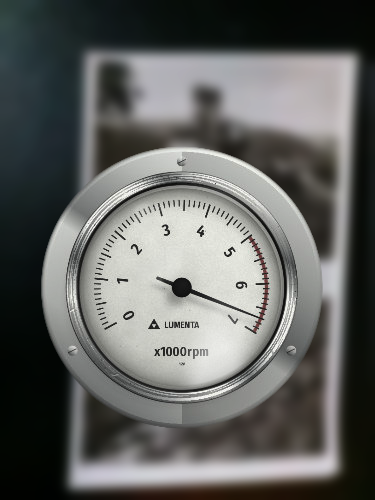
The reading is rpm 6700
